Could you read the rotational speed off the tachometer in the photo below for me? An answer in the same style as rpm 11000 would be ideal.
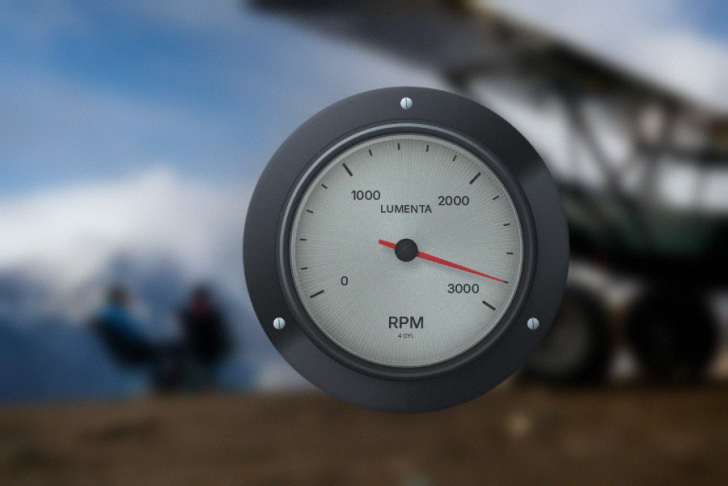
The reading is rpm 2800
